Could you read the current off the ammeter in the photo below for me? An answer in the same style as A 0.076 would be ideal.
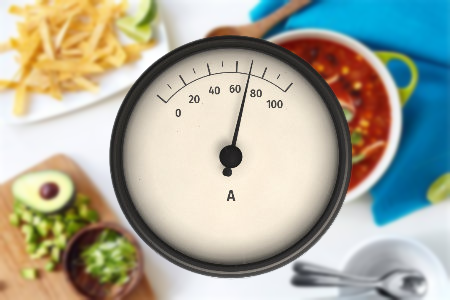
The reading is A 70
